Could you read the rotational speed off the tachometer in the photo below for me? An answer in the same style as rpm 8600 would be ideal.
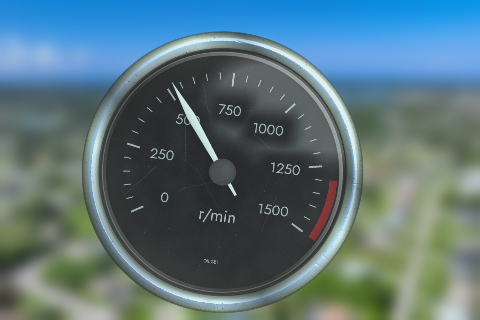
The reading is rpm 525
